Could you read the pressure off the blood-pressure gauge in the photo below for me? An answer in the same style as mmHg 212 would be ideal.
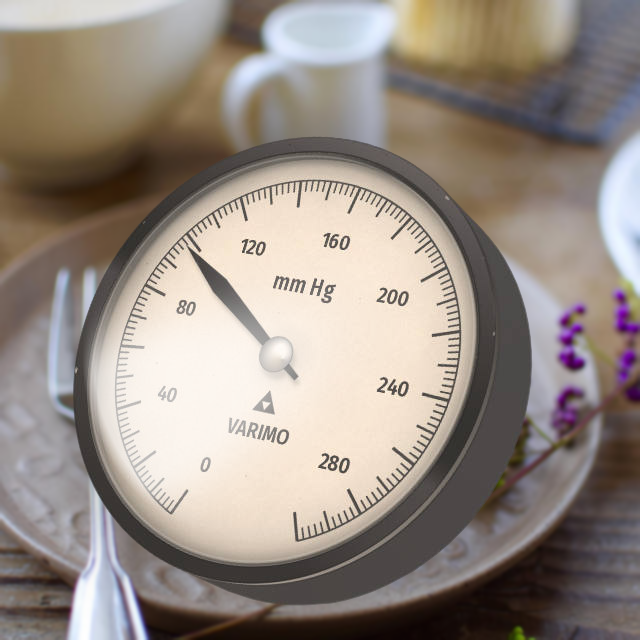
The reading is mmHg 98
